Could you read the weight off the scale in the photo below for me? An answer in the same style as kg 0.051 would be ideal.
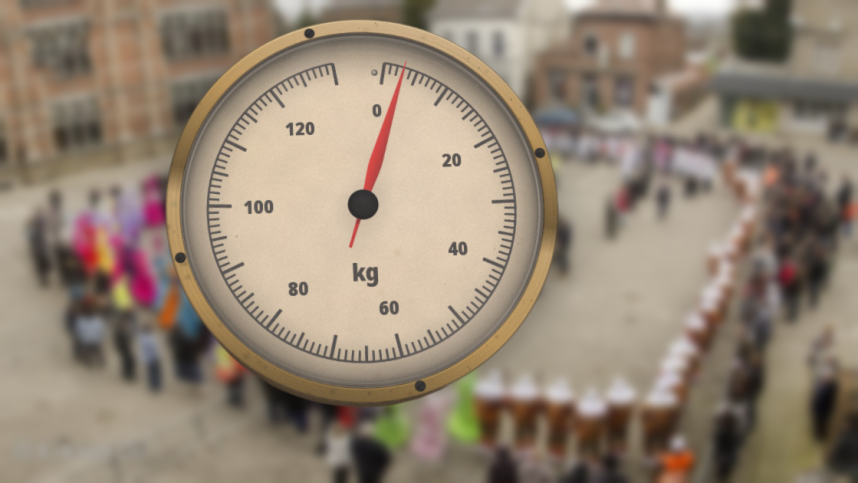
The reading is kg 3
